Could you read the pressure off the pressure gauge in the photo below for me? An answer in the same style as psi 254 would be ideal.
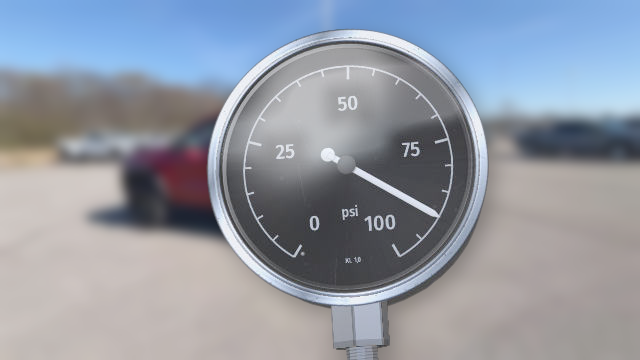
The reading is psi 90
